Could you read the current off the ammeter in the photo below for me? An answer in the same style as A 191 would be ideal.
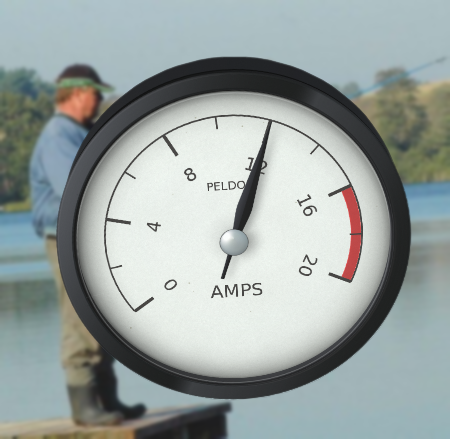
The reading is A 12
